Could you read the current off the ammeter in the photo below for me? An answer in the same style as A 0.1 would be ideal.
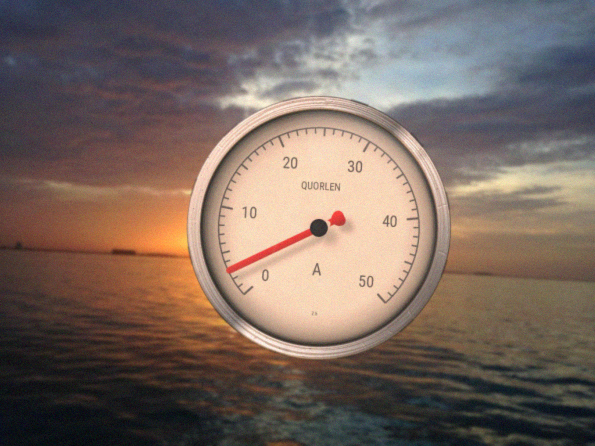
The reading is A 3
